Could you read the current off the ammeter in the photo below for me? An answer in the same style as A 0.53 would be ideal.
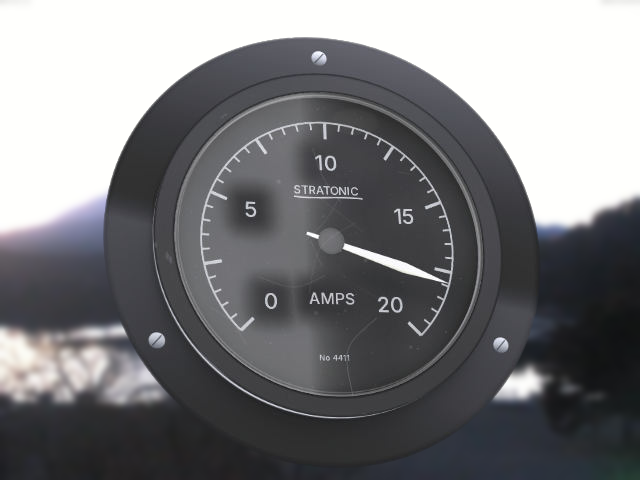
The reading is A 18
